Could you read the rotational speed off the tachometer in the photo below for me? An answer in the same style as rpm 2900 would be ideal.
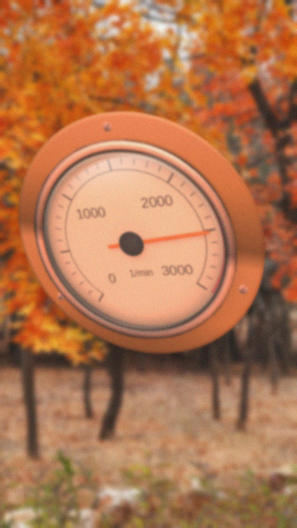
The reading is rpm 2500
